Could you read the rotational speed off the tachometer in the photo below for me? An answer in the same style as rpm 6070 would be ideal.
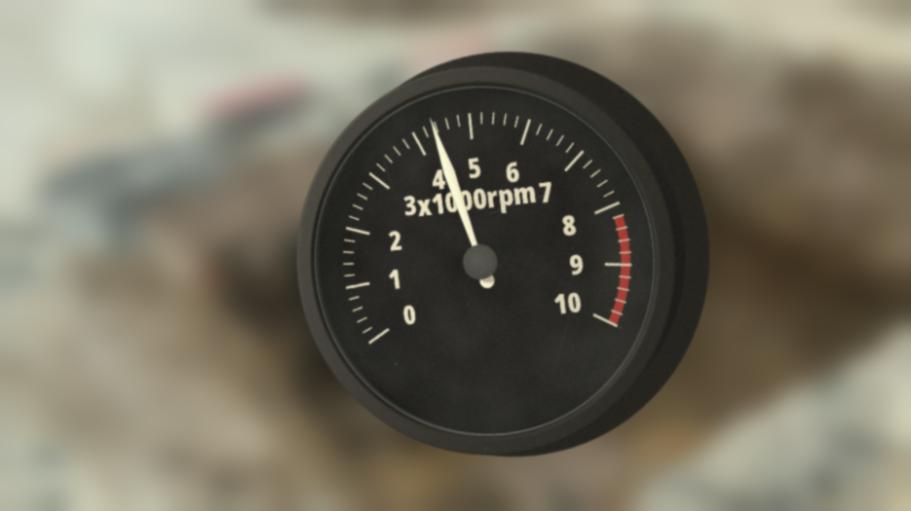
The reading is rpm 4400
